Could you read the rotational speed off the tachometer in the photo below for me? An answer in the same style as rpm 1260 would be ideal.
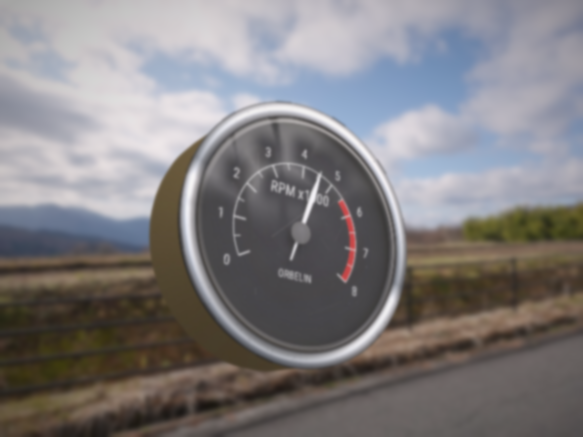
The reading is rpm 4500
